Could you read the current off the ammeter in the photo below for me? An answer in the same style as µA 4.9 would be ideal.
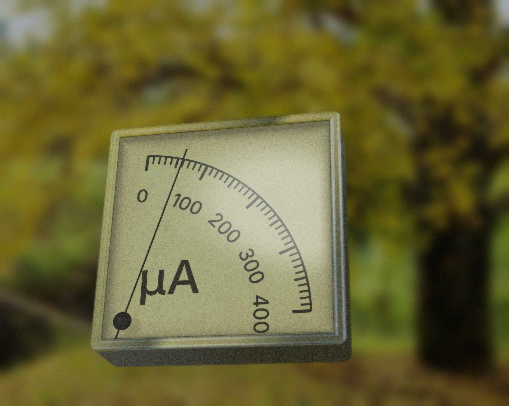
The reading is µA 60
